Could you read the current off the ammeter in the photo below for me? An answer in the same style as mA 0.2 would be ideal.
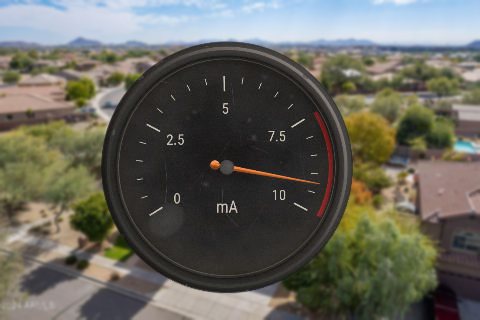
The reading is mA 9.25
